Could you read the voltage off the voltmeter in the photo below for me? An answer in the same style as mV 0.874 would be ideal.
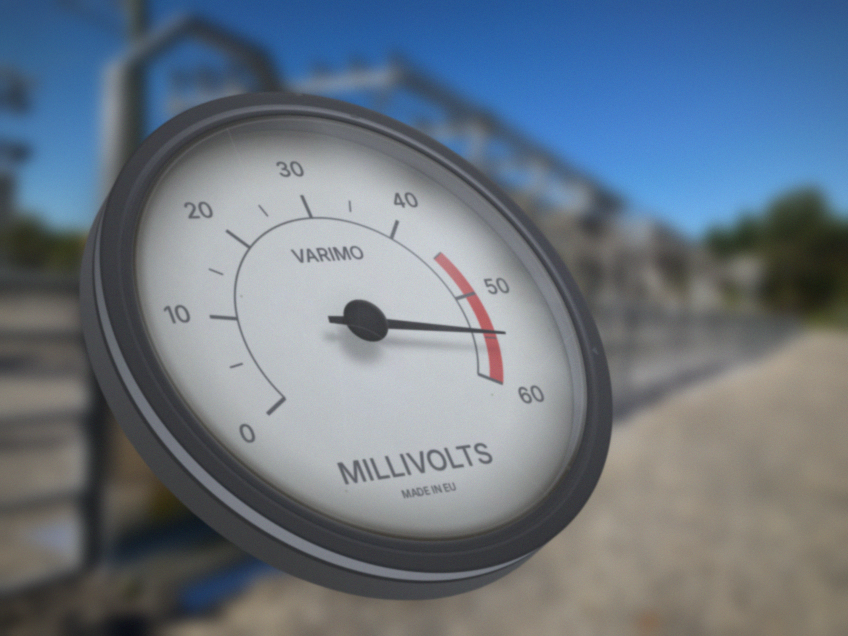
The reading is mV 55
